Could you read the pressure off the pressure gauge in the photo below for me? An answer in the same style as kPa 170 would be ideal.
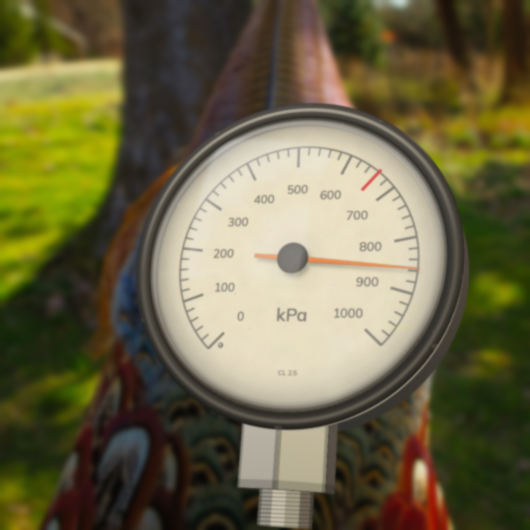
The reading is kPa 860
